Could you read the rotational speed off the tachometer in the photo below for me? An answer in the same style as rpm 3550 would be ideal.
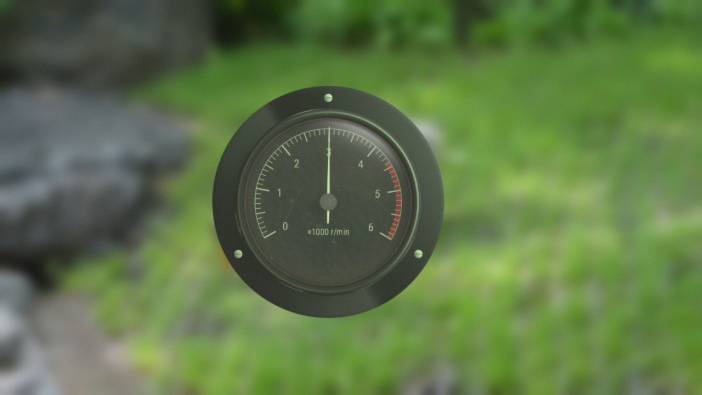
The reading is rpm 3000
